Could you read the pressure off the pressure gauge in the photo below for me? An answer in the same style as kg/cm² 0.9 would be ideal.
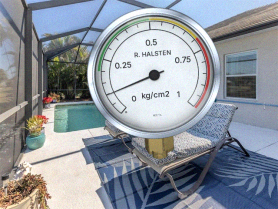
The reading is kg/cm² 0.1
